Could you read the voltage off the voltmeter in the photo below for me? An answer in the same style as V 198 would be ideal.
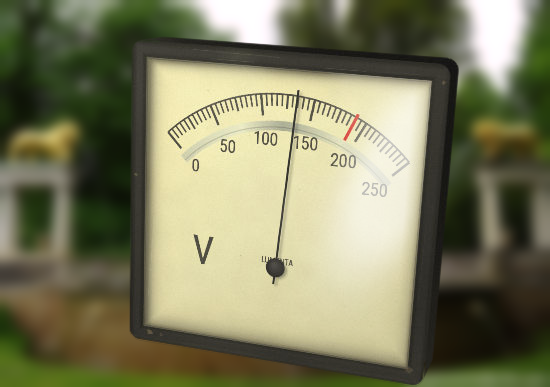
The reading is V 135
